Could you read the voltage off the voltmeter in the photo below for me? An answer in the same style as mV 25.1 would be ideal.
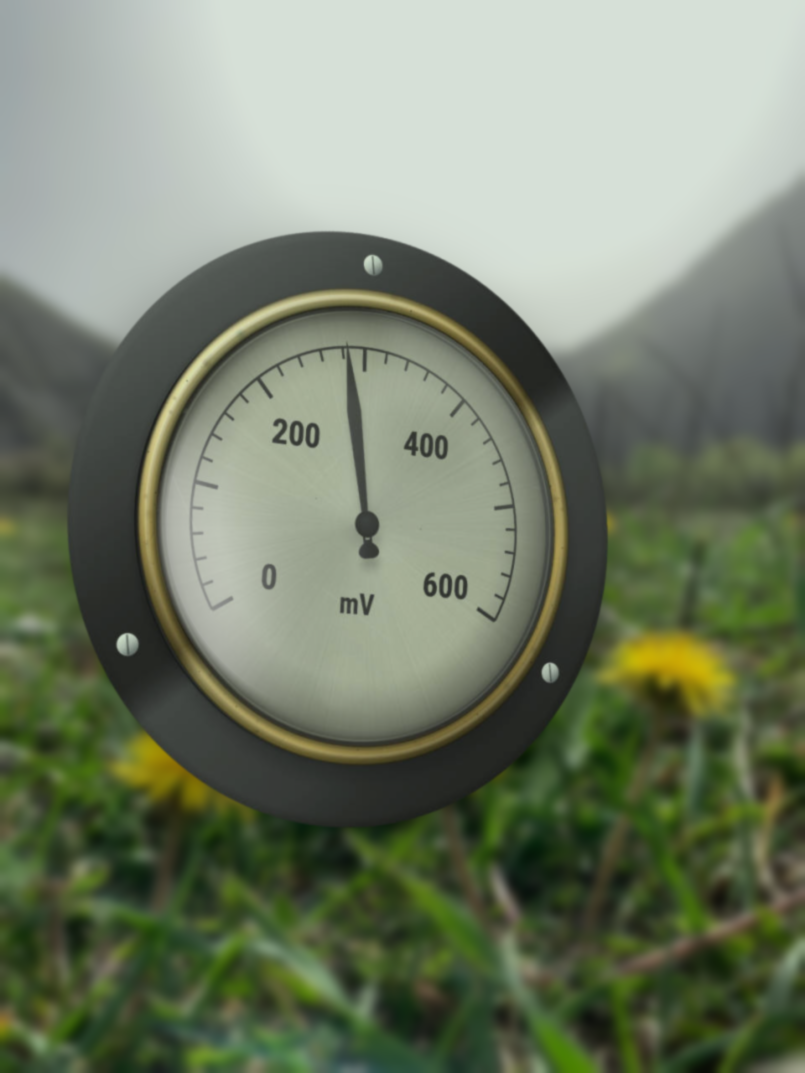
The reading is mV 280
